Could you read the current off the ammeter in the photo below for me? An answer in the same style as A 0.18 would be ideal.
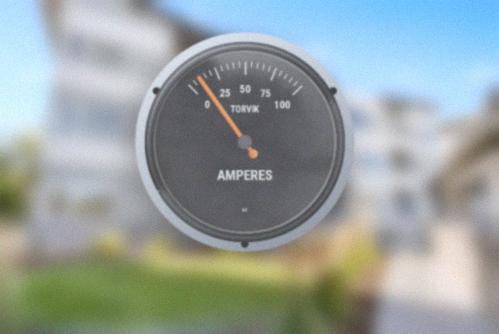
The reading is A 10
